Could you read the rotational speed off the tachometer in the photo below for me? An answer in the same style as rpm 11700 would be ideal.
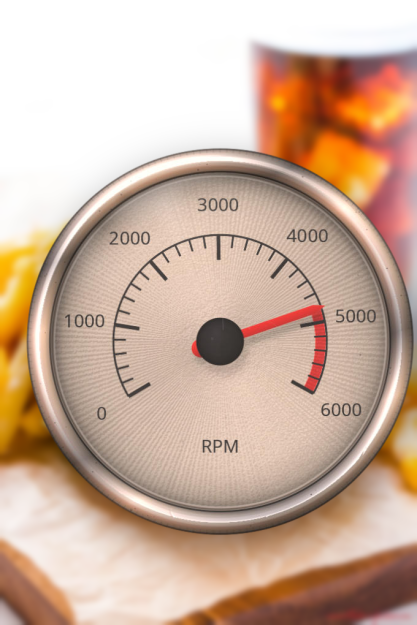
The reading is rpm 4800
